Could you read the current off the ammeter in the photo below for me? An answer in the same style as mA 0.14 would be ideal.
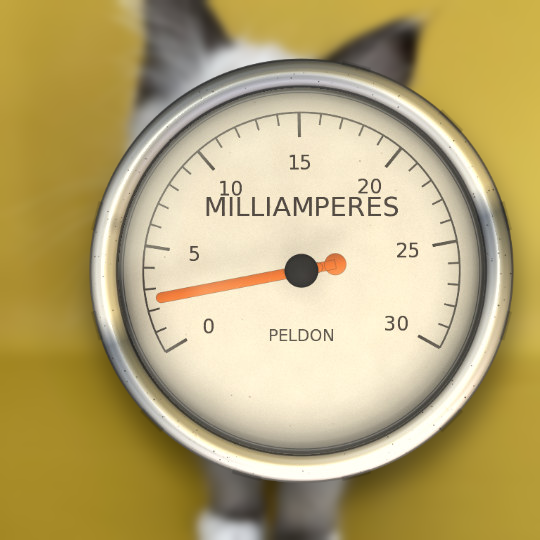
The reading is mA 2.5
